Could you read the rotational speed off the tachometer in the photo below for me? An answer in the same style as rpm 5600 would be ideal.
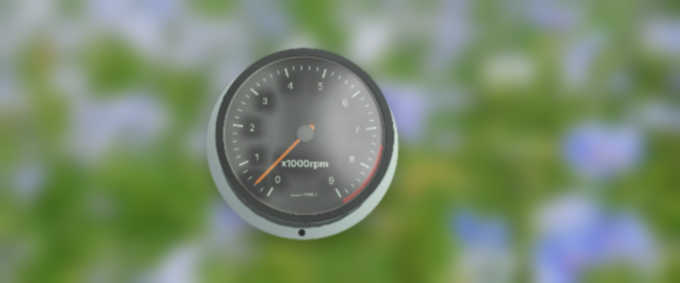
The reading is rpm 400
